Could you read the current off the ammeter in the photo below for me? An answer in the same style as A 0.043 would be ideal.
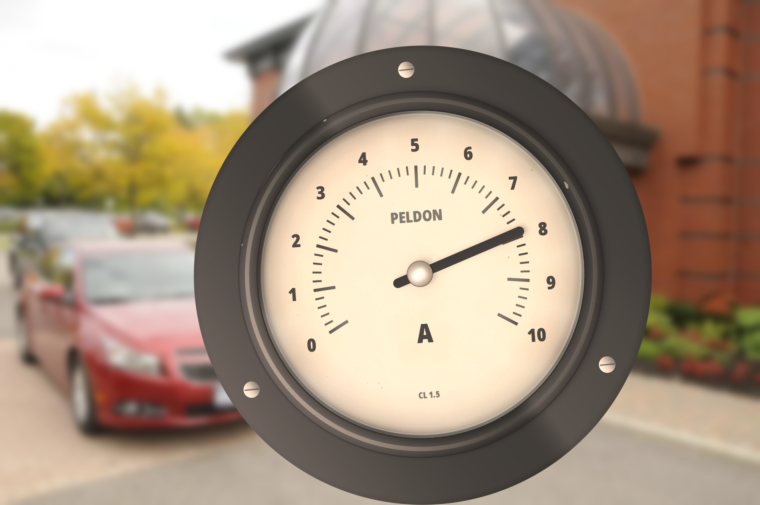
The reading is A 7.9
